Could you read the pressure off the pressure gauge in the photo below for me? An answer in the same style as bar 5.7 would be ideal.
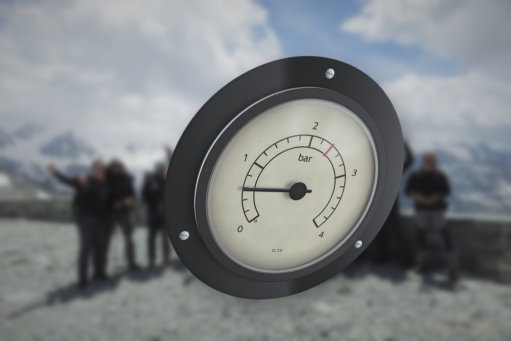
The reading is bar 0.6
